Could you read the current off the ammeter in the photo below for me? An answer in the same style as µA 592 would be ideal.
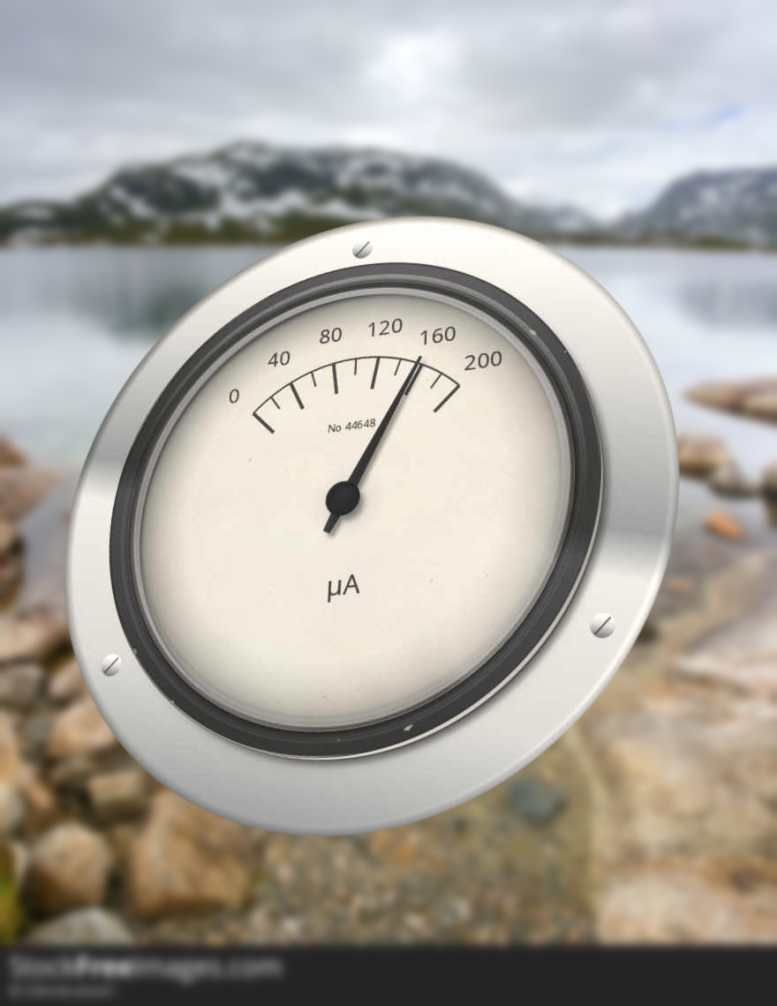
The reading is µA 160
